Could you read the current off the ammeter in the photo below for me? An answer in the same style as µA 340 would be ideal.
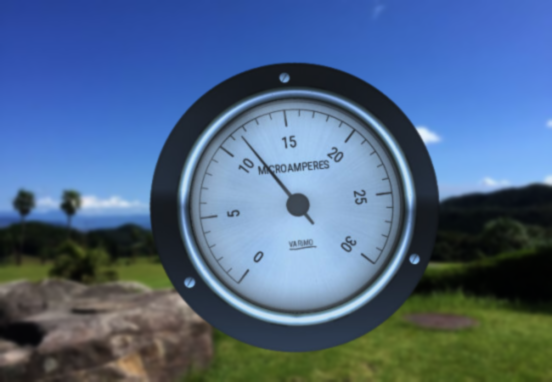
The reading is µA 11.5
